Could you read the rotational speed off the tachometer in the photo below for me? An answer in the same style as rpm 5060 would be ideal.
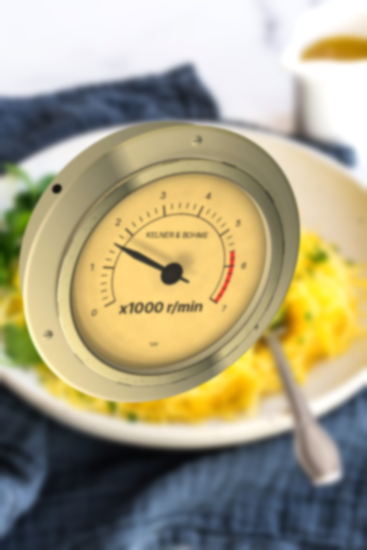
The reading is rpm 1600
